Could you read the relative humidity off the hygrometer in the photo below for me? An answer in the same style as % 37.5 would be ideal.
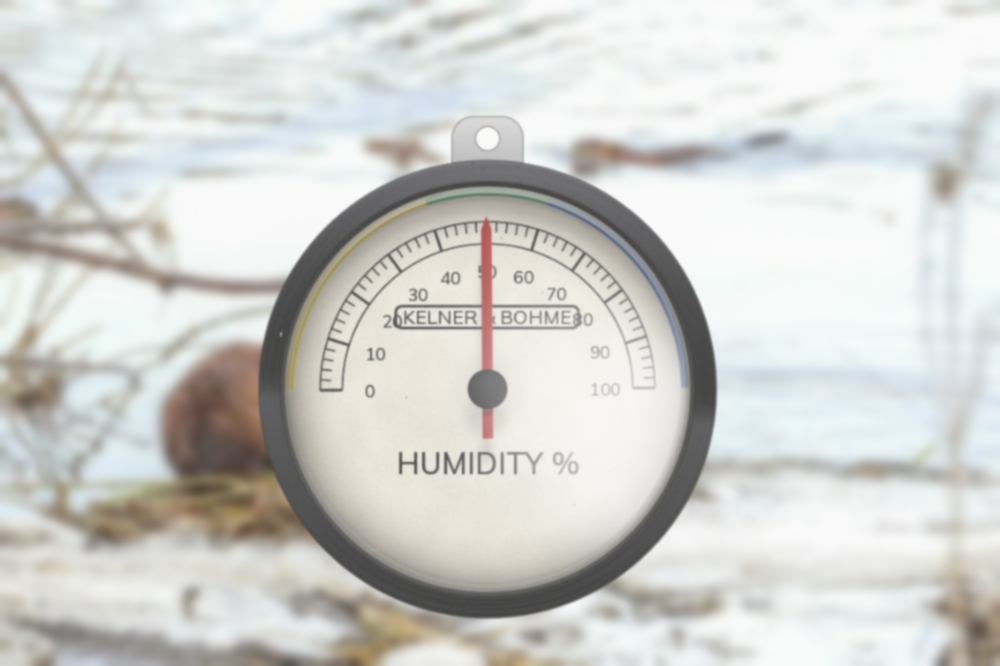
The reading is % 50
